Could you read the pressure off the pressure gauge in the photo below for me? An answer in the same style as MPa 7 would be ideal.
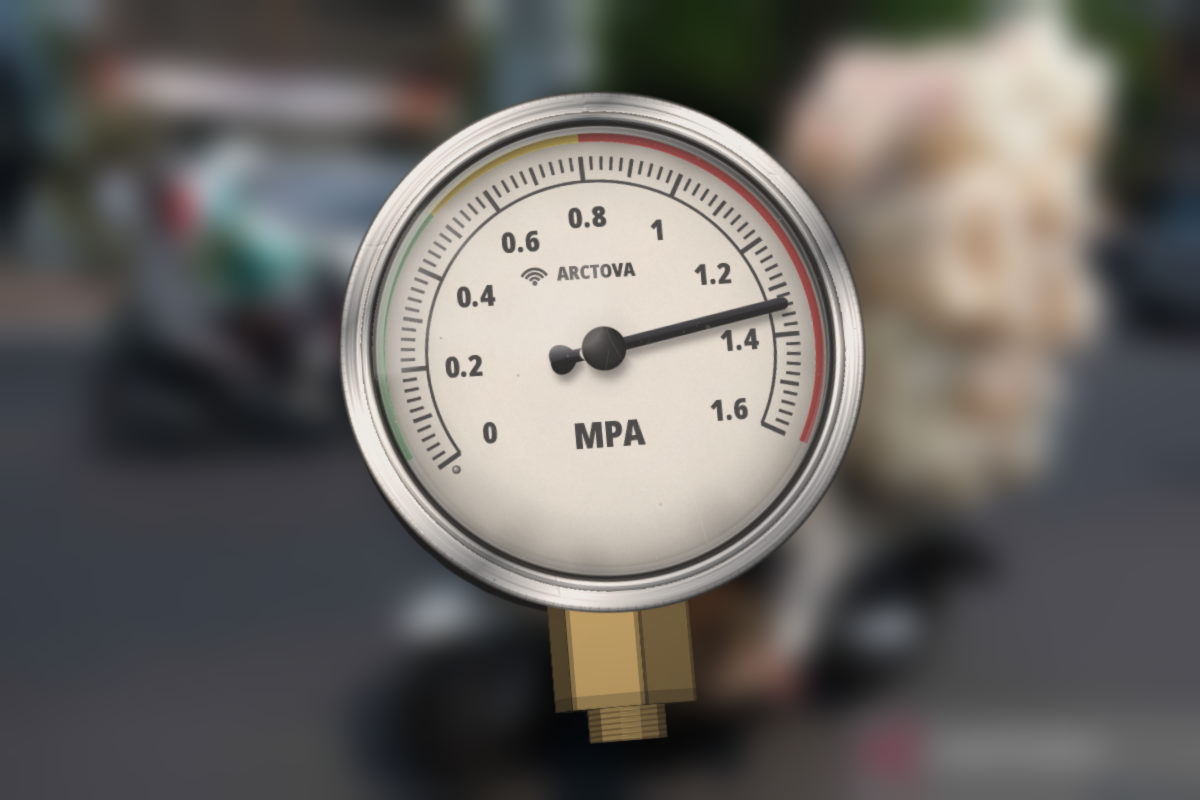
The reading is MPa 1.34
